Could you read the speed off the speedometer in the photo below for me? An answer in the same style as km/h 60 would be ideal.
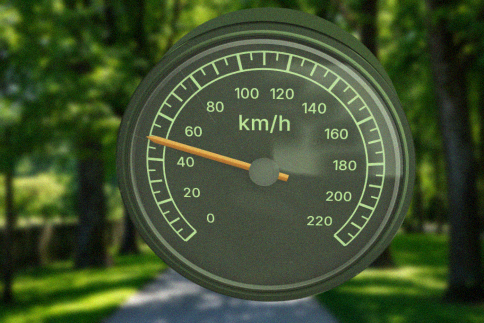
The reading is km/h 50
